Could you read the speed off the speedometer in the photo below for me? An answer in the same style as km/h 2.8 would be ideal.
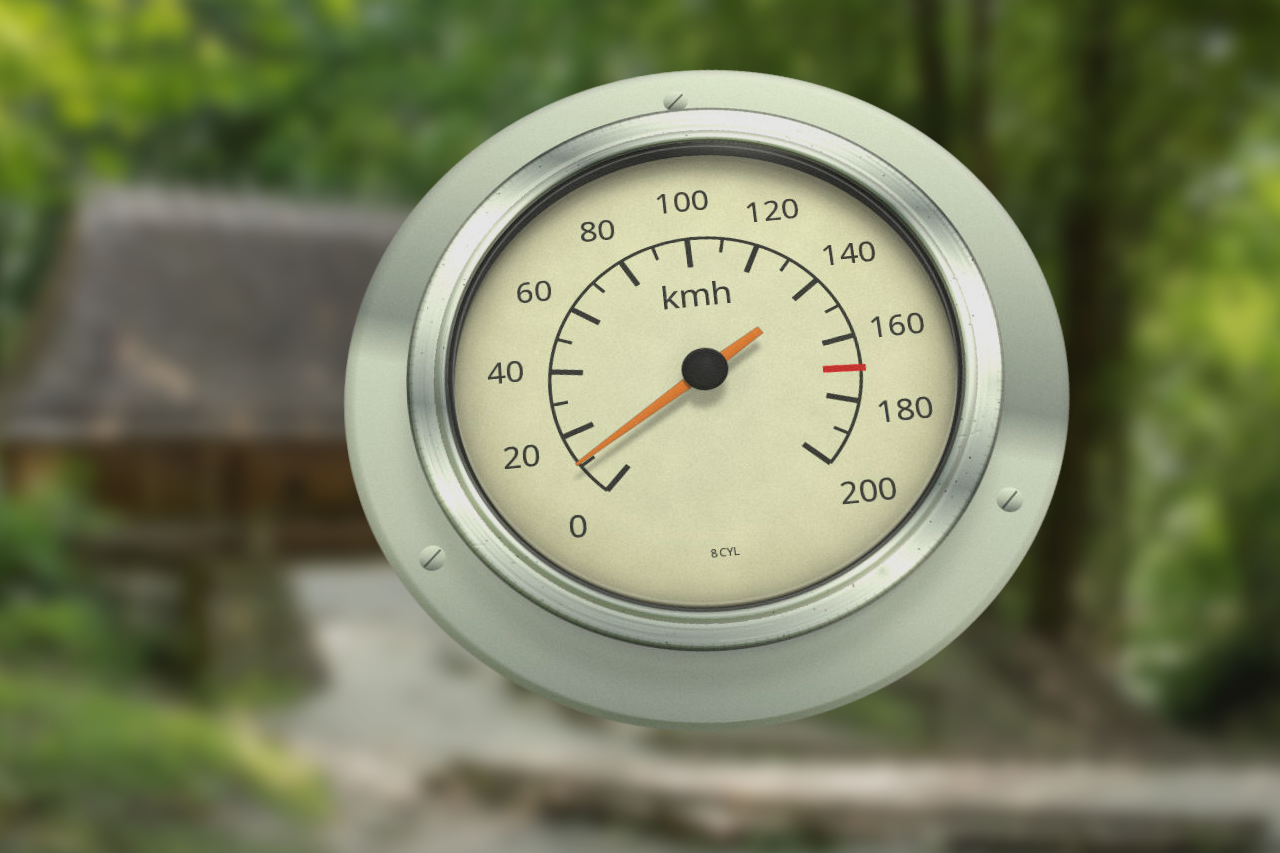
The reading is km/h 10
